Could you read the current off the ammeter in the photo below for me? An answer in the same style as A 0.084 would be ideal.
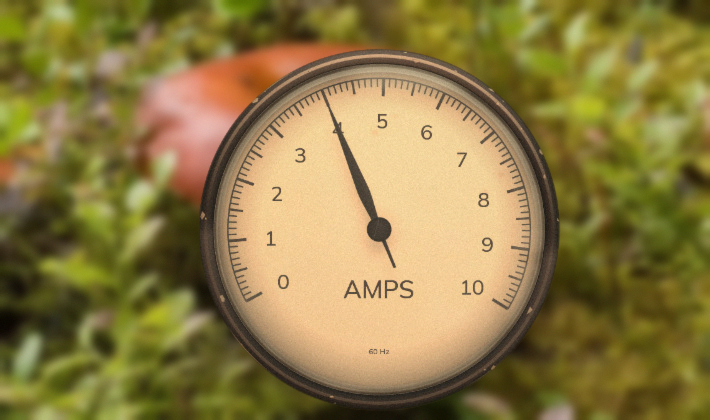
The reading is A 4
